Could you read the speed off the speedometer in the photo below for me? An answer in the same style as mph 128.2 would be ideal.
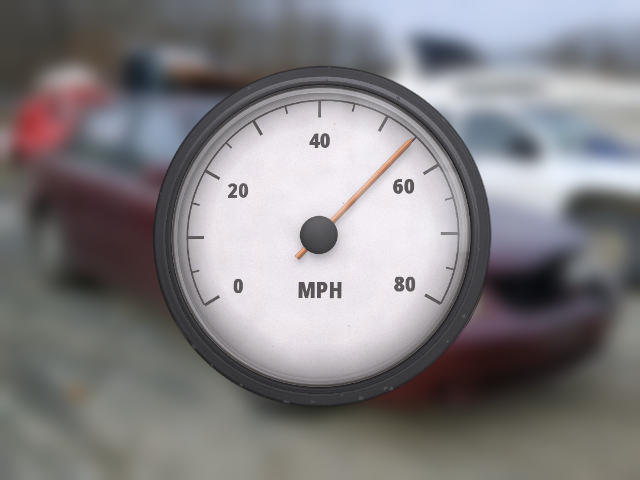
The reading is mph 55
